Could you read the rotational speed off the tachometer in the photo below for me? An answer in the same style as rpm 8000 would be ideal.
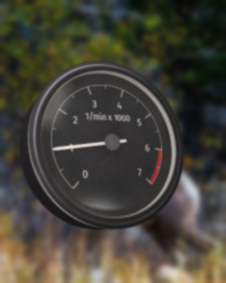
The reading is rpm 1000
